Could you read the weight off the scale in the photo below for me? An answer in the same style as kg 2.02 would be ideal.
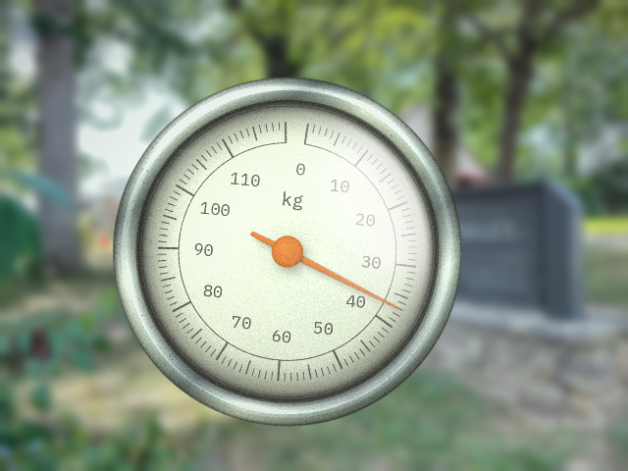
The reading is kg 37
